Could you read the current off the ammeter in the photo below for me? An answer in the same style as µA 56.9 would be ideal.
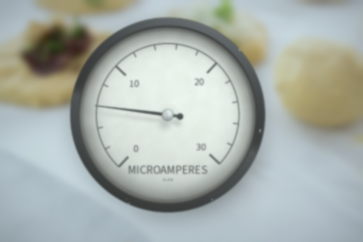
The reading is µA 6
